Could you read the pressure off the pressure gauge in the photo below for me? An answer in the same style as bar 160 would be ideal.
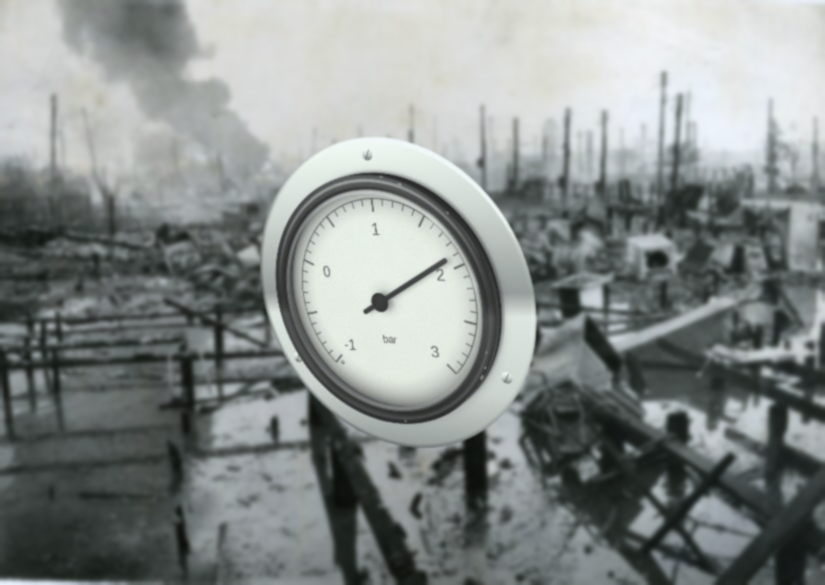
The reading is bar 1.9
